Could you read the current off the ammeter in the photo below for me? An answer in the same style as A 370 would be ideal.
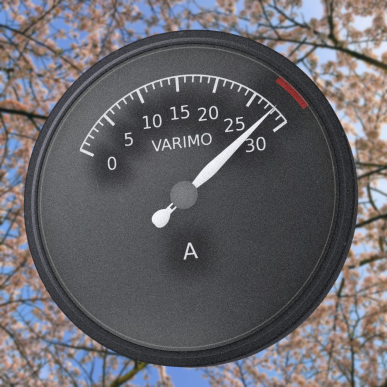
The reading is A 28
